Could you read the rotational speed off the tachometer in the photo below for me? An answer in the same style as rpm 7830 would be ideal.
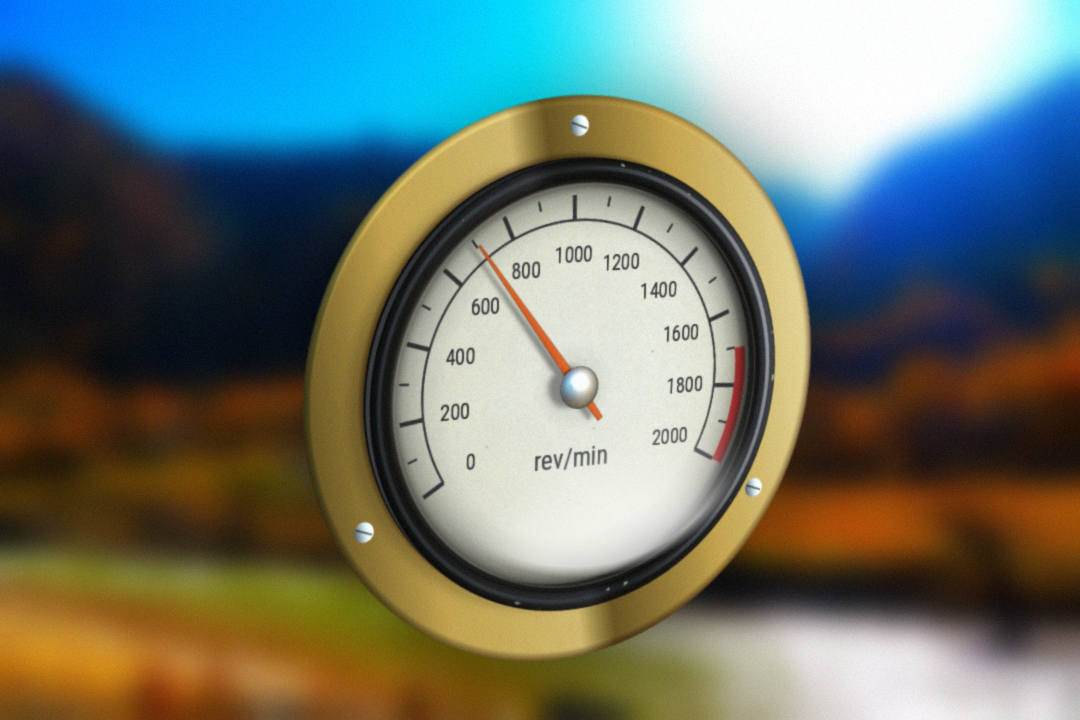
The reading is rpm 700
